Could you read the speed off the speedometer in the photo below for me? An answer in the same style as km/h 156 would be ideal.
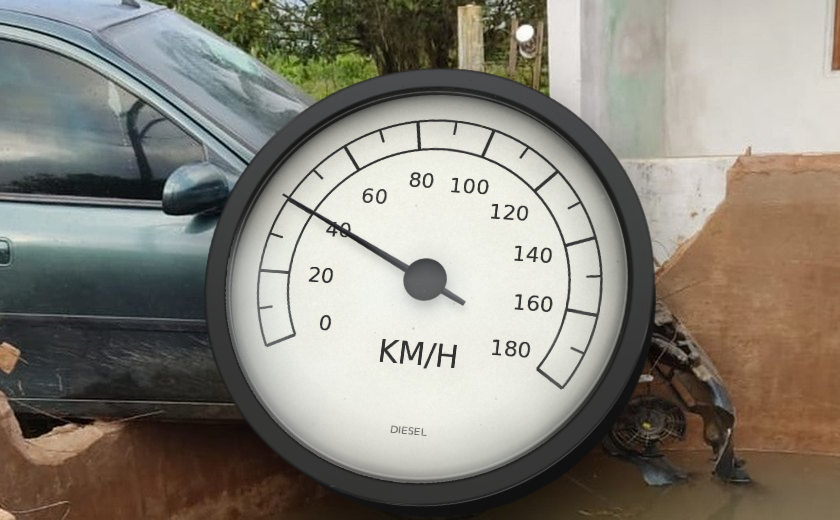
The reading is km/h 40
